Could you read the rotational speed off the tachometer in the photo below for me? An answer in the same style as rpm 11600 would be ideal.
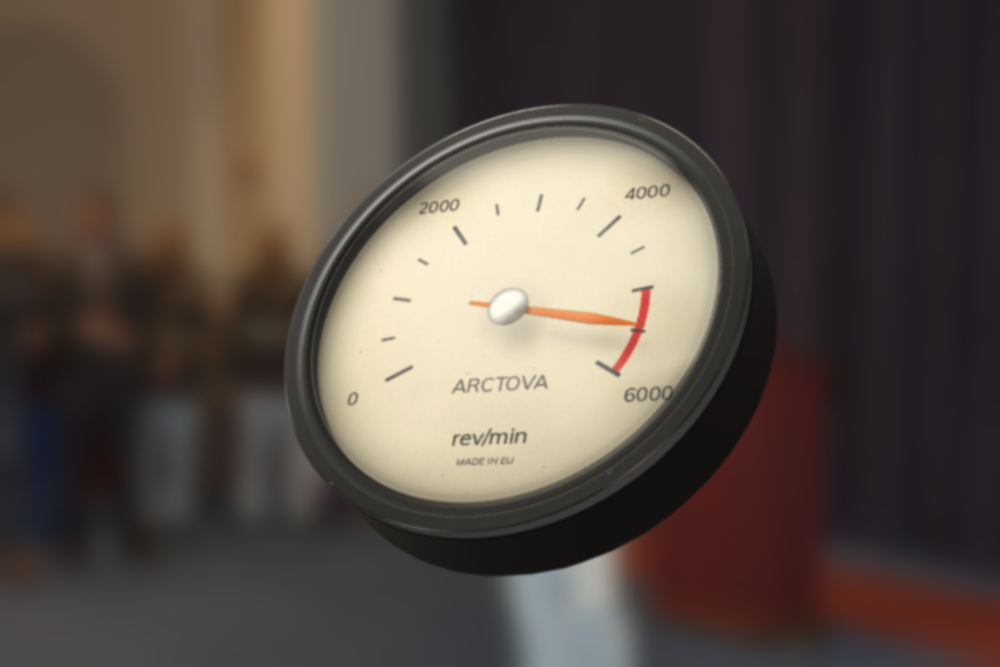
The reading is rpm 5500
